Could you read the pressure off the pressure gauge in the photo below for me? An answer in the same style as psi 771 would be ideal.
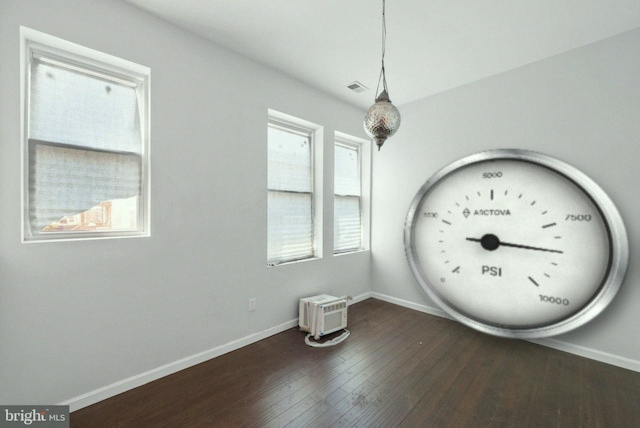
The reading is psi 8500
